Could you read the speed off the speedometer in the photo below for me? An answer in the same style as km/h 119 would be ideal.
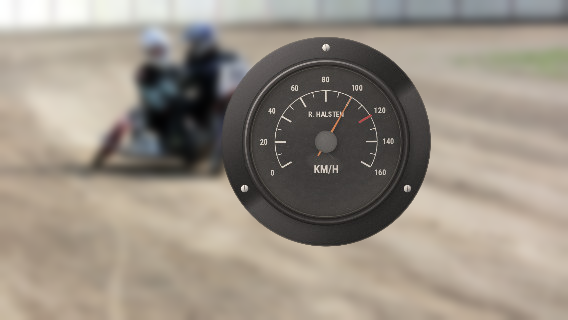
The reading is km/h 100
